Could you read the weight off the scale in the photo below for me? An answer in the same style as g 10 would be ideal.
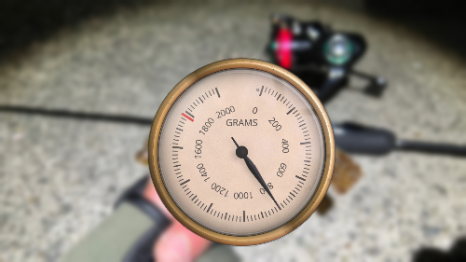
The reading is g 800
